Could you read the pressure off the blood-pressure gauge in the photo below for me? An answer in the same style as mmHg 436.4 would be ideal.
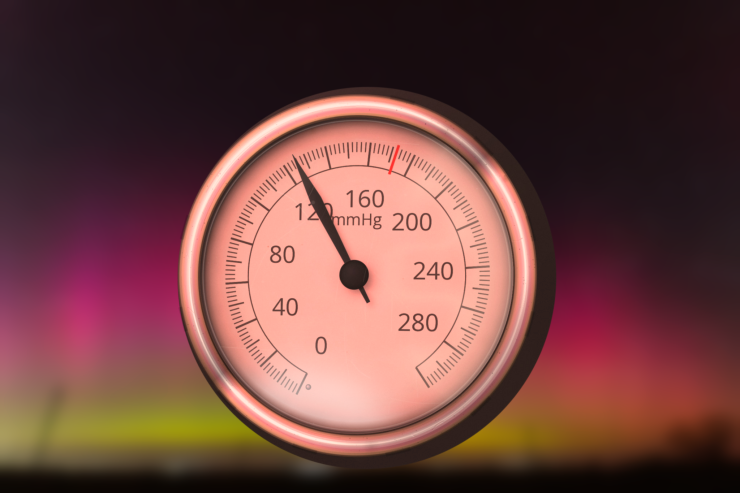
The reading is mmHg 126
